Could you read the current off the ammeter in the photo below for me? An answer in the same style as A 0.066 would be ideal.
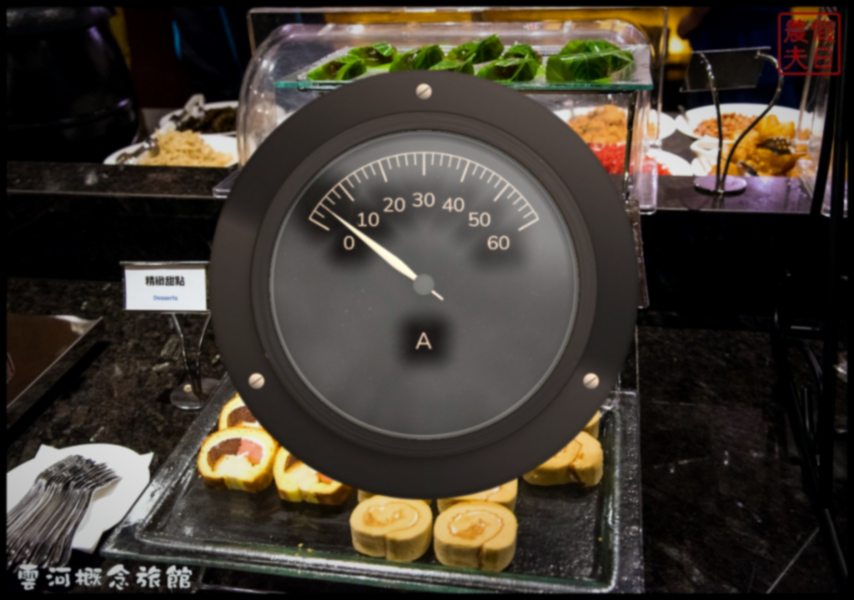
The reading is A 4
